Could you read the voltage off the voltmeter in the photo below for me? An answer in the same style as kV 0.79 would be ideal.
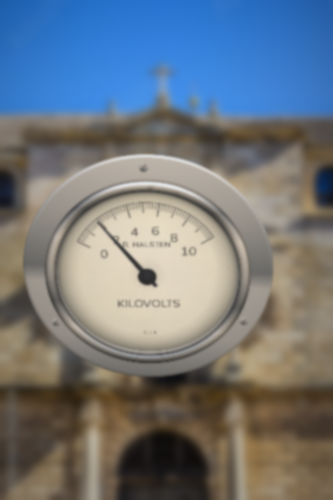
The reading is kV 2
